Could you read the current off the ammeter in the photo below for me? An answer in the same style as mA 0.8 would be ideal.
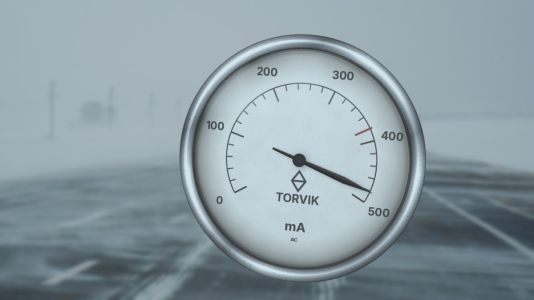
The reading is mA 480
